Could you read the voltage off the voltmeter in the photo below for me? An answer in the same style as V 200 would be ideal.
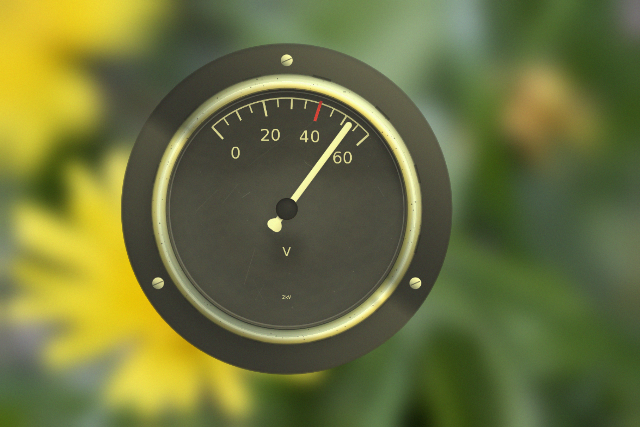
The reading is V 52.5
